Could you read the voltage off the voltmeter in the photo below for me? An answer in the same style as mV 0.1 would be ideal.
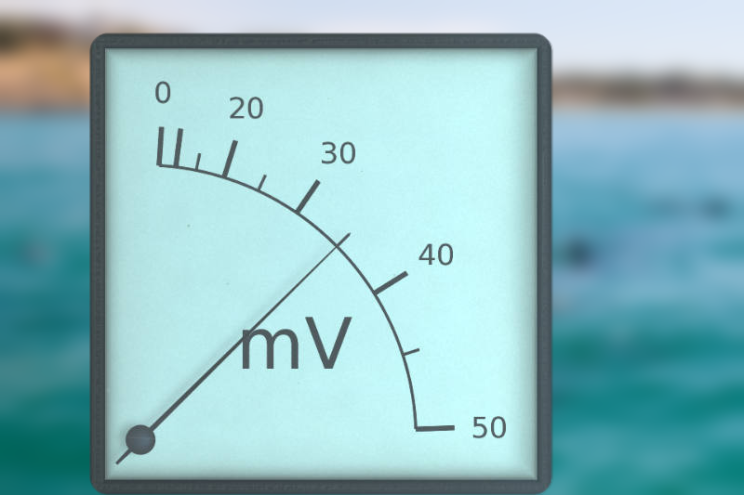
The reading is mV 35
